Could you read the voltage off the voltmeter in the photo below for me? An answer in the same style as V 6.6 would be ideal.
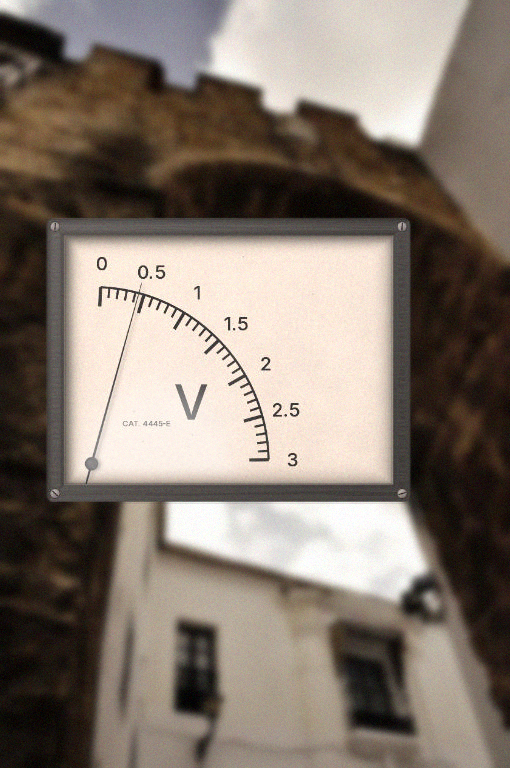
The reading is V 0.45
